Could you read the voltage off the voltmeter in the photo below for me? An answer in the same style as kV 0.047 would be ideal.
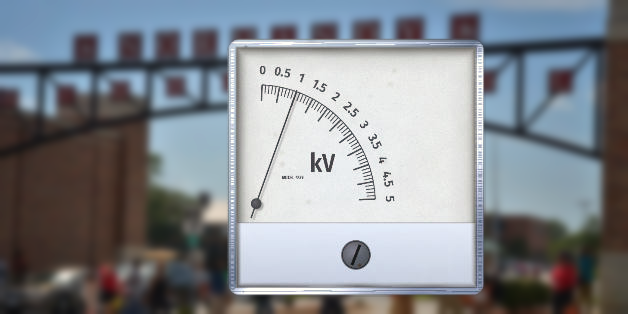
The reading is kV 1
